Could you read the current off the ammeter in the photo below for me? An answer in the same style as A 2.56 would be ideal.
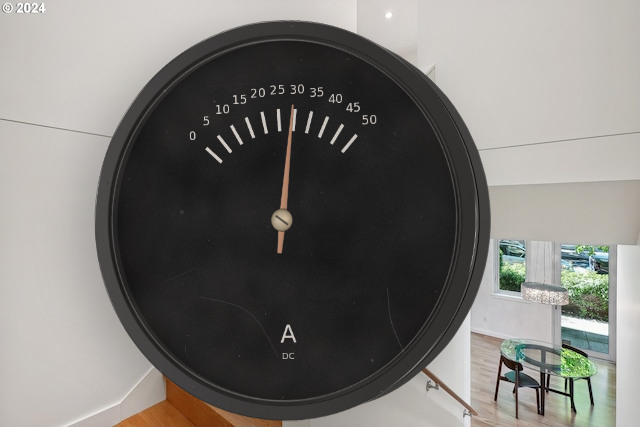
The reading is A 30
